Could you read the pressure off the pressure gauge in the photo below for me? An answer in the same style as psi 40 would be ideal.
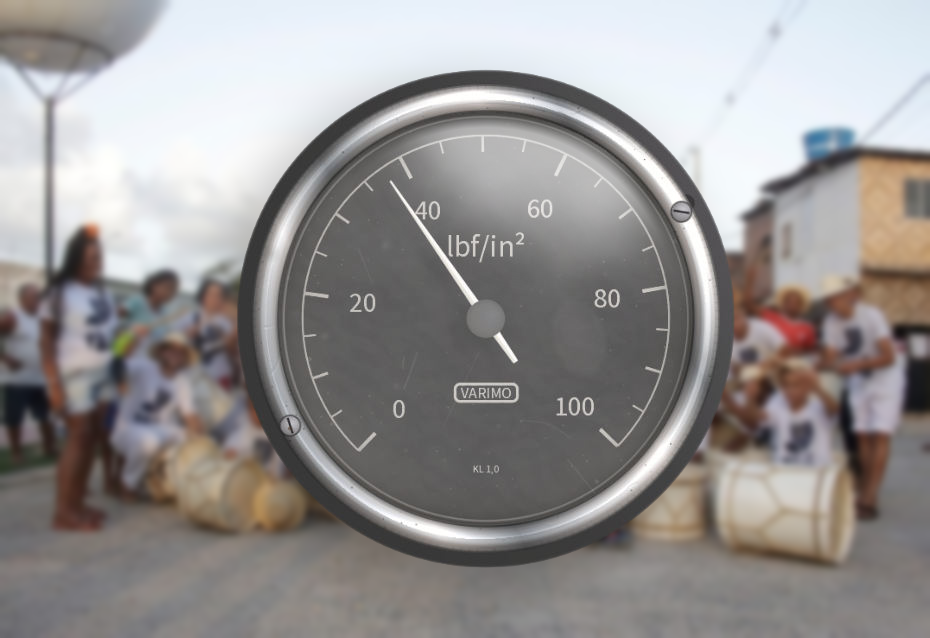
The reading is psi 37.5
